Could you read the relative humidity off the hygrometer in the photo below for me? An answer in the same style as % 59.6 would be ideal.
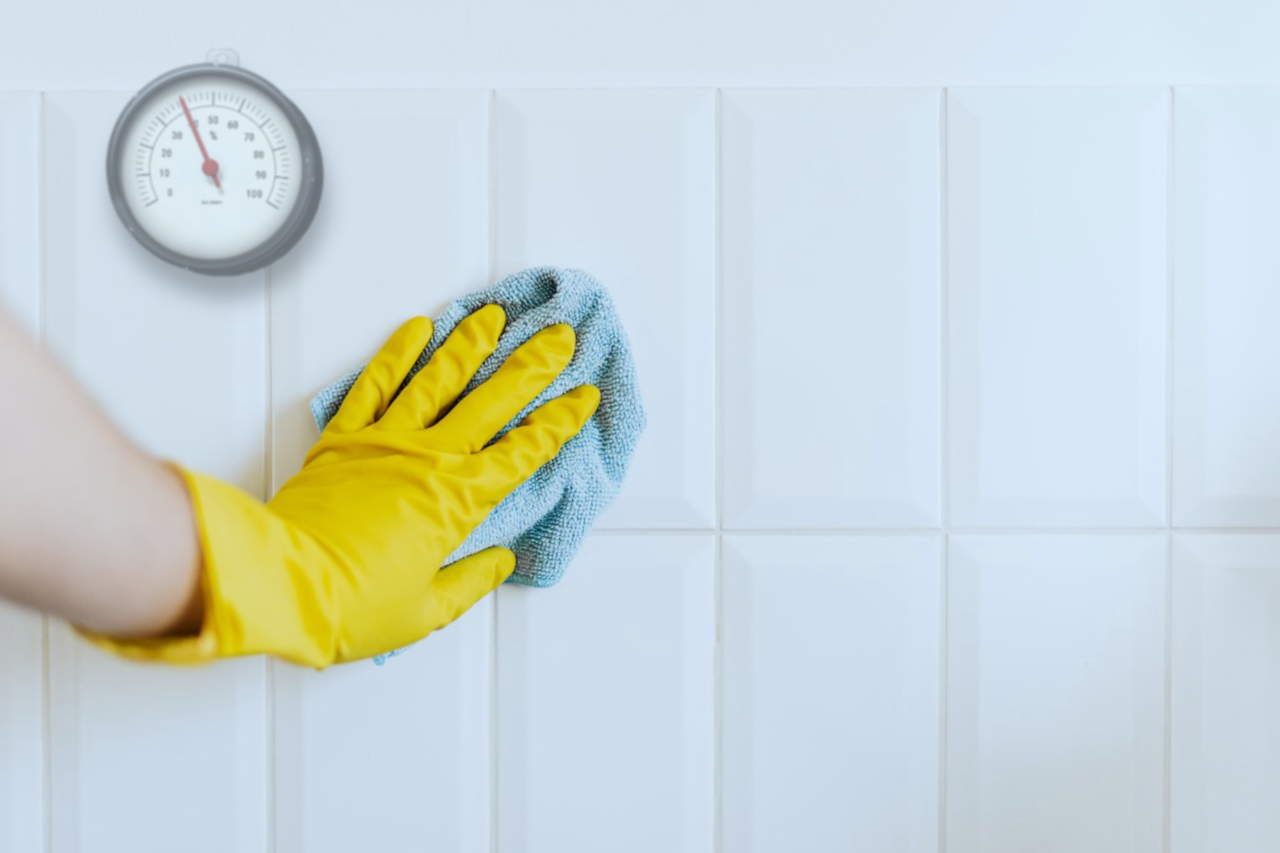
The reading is % 40
